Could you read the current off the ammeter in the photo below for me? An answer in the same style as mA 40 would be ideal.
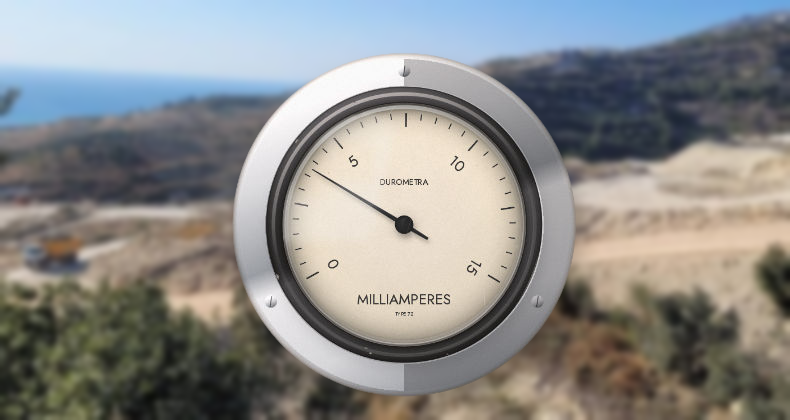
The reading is mA 3.75
